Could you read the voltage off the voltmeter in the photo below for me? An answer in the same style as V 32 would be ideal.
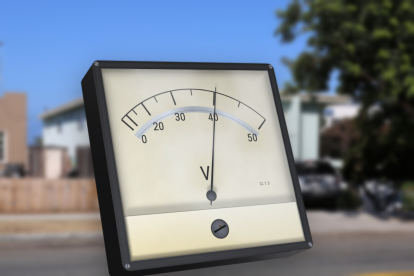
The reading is V 40
